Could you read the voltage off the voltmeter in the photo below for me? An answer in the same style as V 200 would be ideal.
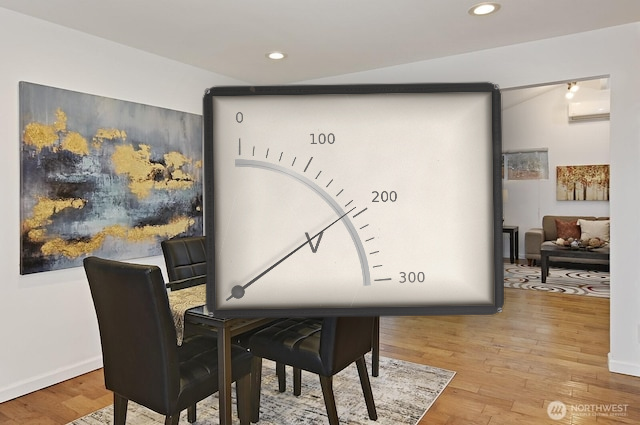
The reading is V 190
